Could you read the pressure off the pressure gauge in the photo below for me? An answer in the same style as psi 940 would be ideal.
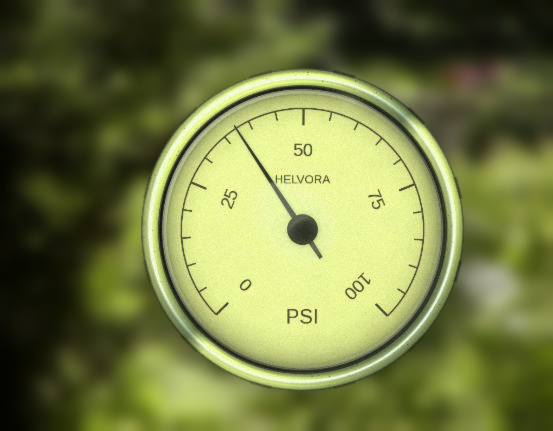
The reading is psi 37.5
